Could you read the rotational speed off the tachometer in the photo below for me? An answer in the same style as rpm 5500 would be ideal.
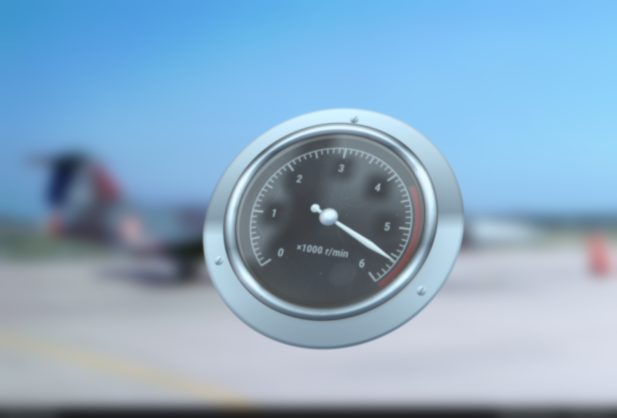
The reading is rpm 5600
